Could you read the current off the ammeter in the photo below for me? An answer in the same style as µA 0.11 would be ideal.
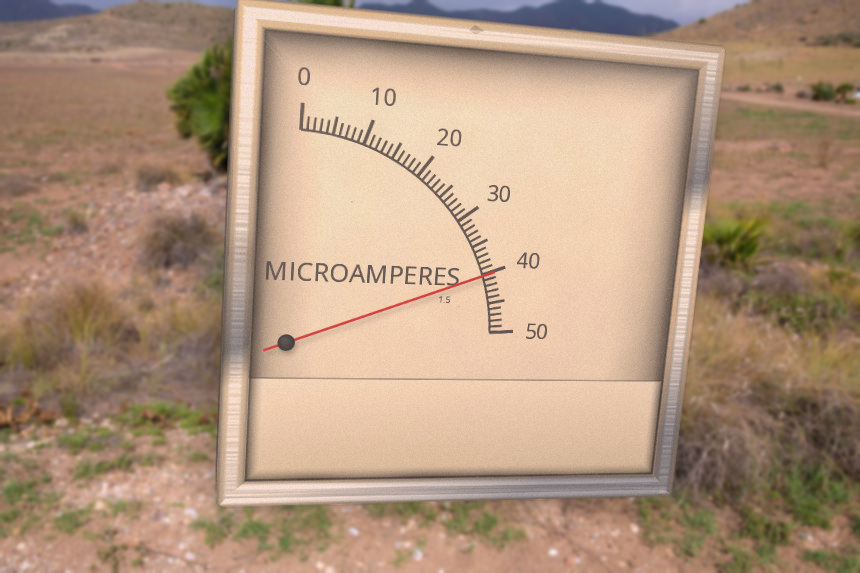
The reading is µA 40
